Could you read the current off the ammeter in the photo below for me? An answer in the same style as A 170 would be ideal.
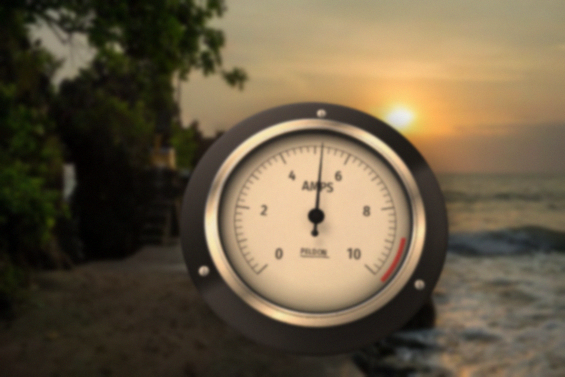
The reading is A 5.2
